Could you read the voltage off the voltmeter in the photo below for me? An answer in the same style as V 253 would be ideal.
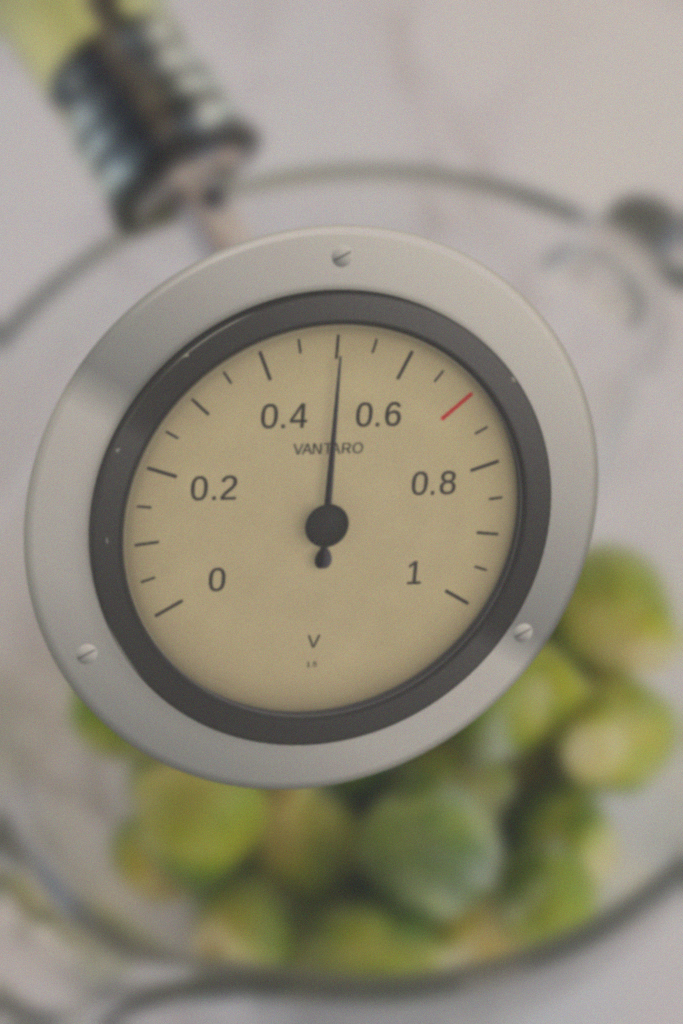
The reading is V 0.5
